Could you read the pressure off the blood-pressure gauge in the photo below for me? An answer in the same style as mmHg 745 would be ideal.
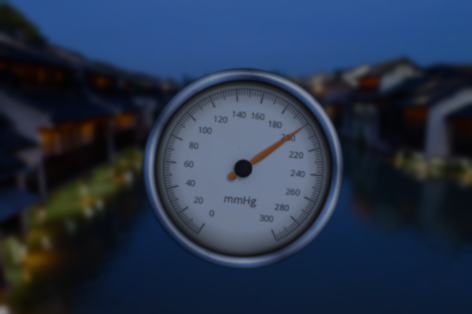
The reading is mmHg 200
